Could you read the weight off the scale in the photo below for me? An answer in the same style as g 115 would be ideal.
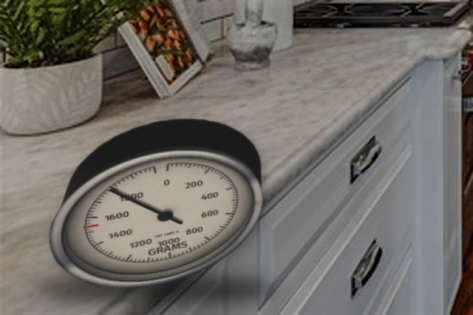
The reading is g 1800
